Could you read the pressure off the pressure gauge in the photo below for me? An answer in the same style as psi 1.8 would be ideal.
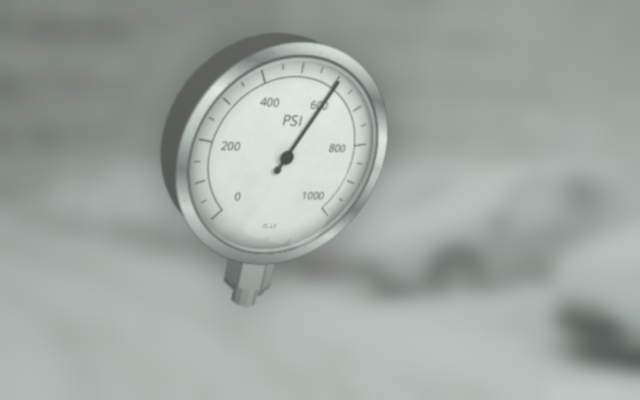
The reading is psi 600
